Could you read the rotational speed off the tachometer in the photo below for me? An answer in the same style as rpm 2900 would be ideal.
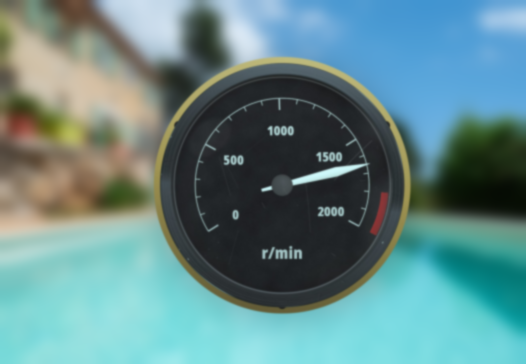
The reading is rpm 1650
